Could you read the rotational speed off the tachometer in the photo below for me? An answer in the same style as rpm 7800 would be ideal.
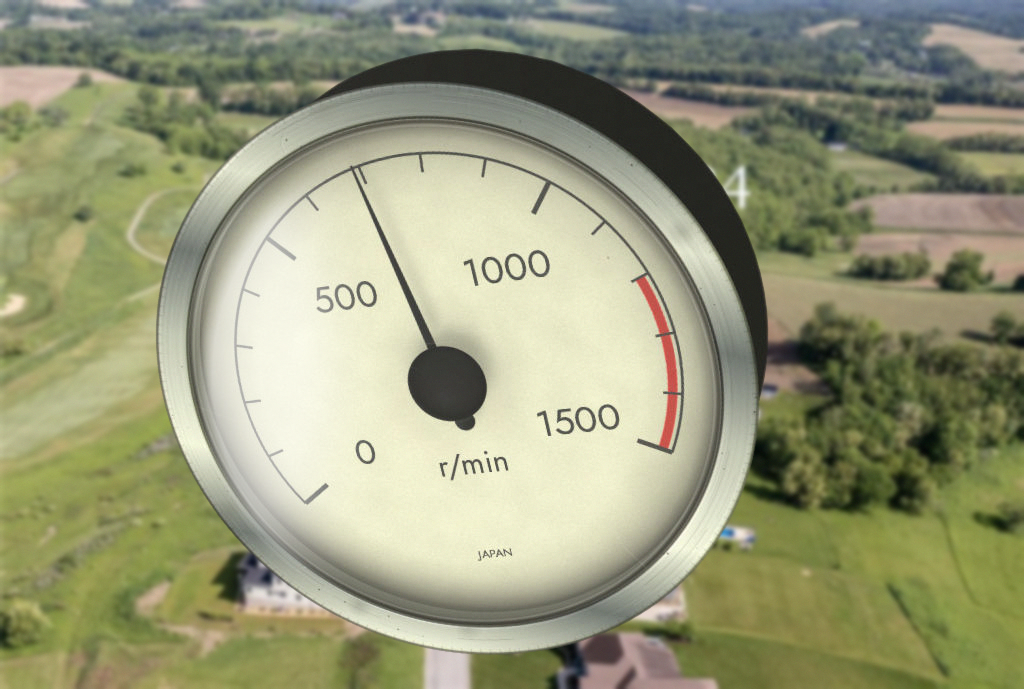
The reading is rpm 700
